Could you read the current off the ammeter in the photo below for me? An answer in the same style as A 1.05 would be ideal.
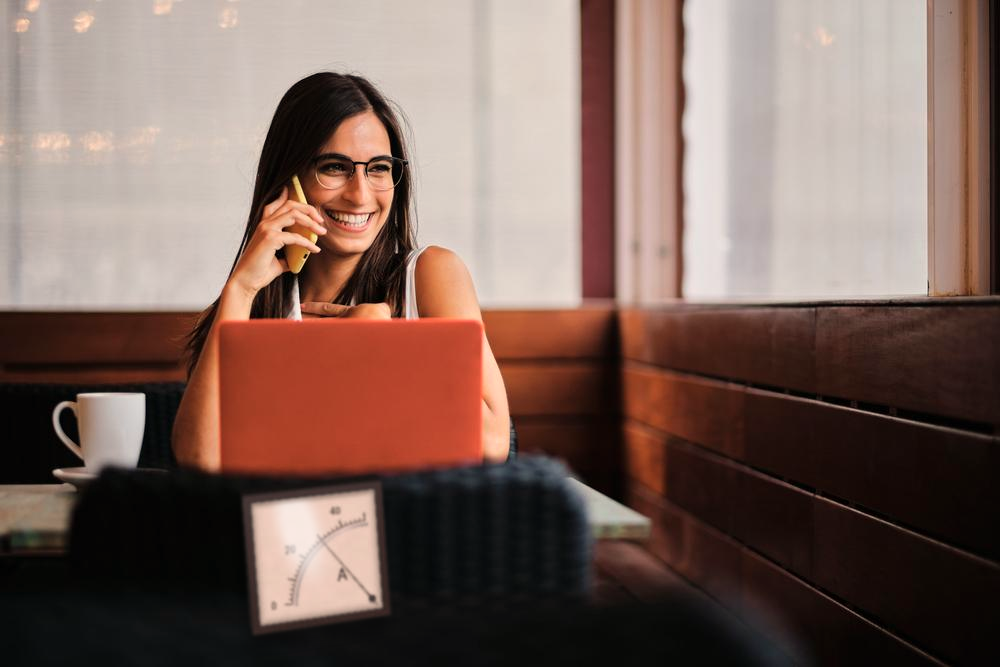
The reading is A 30
